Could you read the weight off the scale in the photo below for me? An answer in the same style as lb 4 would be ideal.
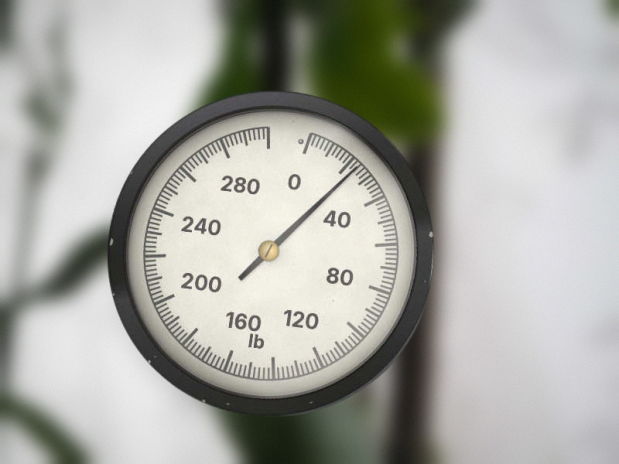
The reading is lb 24
